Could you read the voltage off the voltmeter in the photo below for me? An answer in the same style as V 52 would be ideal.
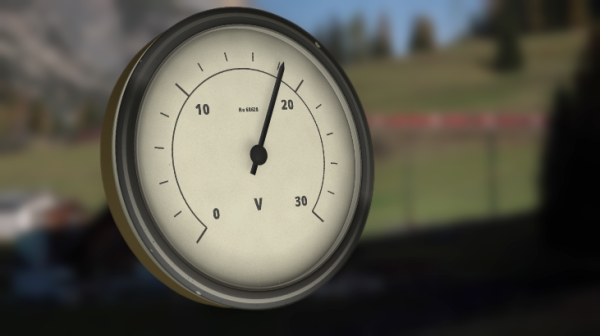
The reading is V 18
